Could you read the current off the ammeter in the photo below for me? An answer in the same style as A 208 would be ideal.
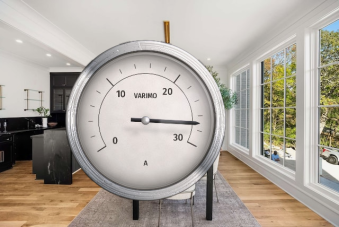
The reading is A 27
